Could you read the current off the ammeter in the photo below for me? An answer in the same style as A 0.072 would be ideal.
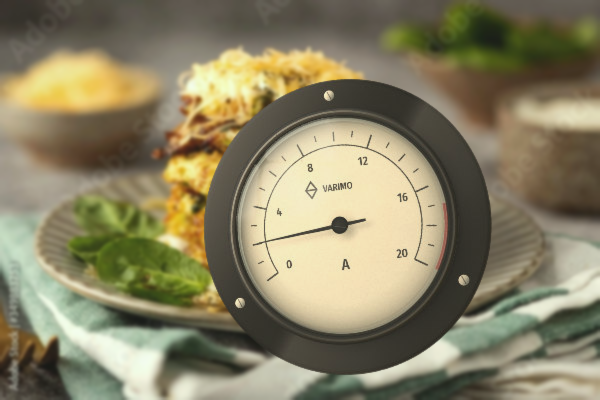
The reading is A 2
